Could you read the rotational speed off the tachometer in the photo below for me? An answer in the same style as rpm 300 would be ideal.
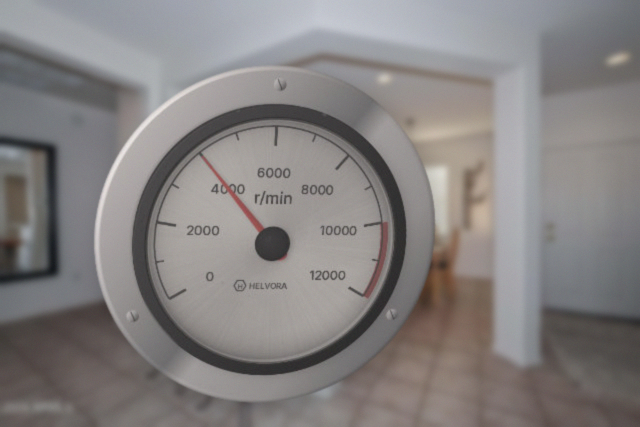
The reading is rpm 4000
